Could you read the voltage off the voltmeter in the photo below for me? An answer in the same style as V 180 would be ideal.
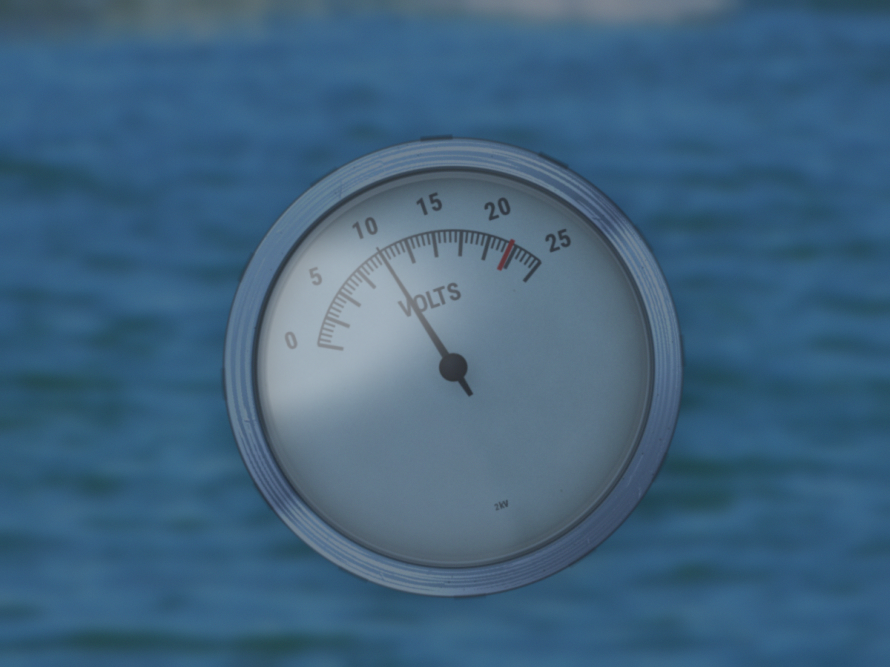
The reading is V 10
